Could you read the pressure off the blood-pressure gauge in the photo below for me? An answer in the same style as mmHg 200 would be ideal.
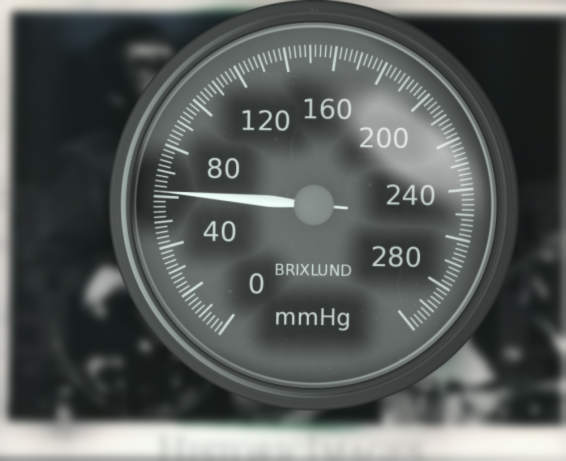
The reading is mmHg 62
